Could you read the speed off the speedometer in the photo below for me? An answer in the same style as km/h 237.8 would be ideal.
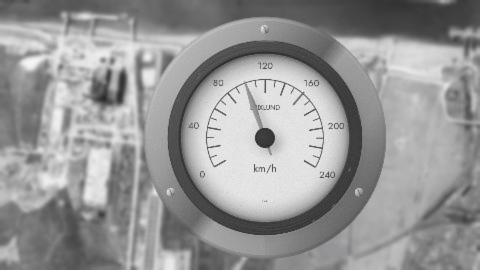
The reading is km/h 100
